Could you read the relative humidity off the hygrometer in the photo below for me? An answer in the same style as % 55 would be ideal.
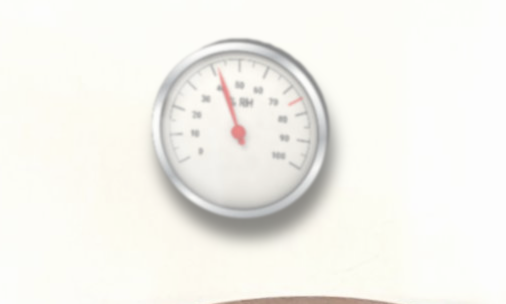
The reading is % 42.5
